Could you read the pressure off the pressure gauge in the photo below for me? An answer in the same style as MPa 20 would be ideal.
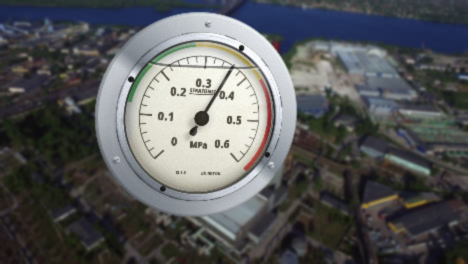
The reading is MPa 0.36
